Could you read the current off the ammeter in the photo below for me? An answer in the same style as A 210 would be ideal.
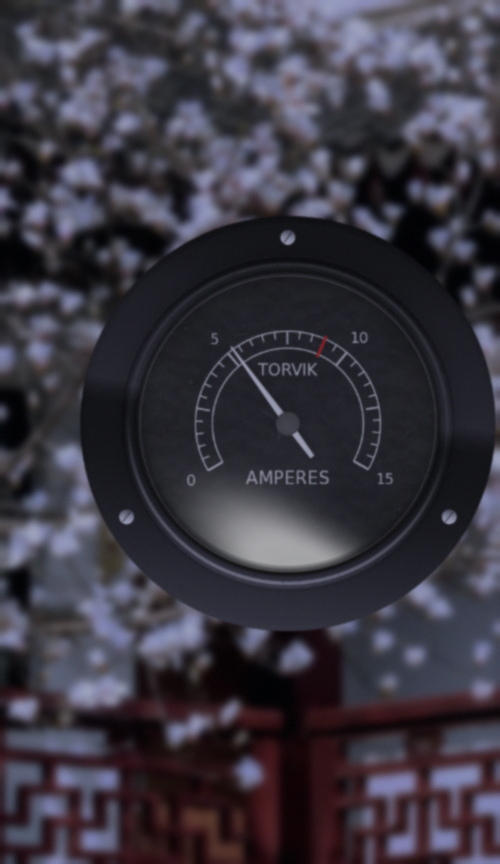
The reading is A 5.25
